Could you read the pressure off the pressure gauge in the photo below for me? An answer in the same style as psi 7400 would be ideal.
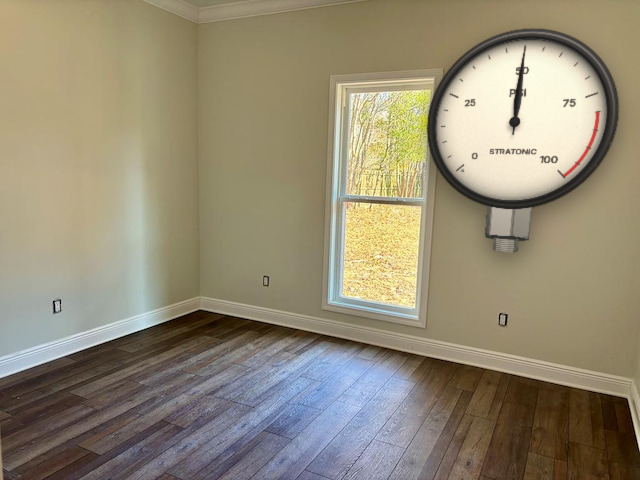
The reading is psi 50
